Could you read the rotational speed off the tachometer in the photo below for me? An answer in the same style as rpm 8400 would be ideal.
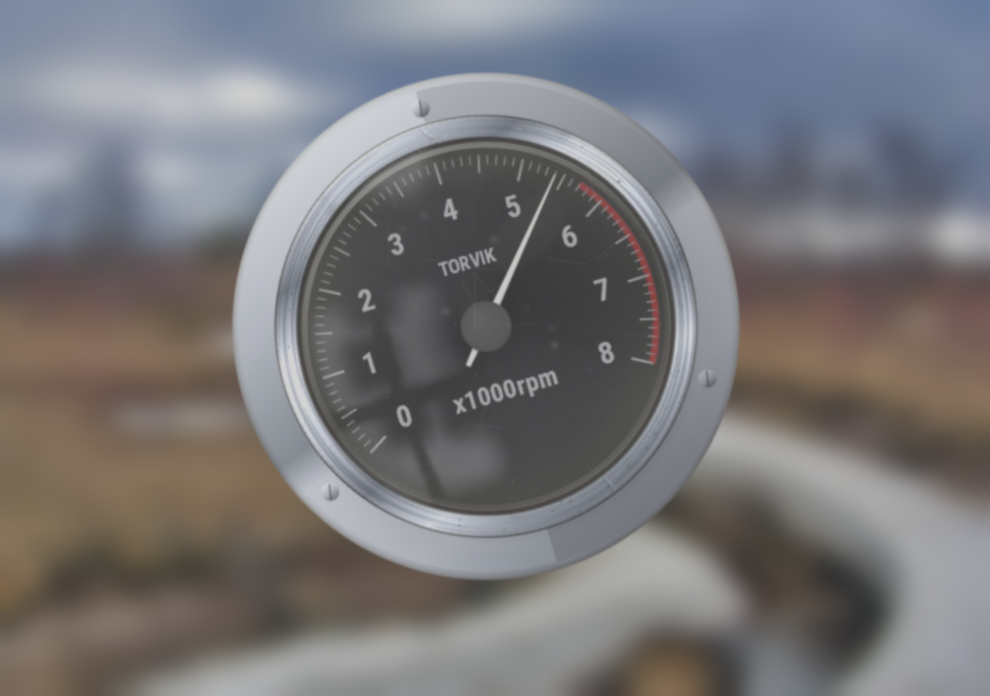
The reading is rpm 5400
